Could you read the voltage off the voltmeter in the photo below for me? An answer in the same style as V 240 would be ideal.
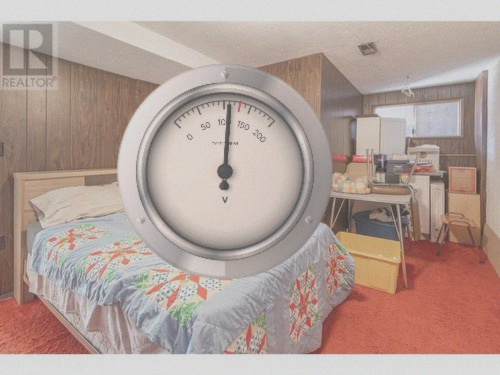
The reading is V 110
